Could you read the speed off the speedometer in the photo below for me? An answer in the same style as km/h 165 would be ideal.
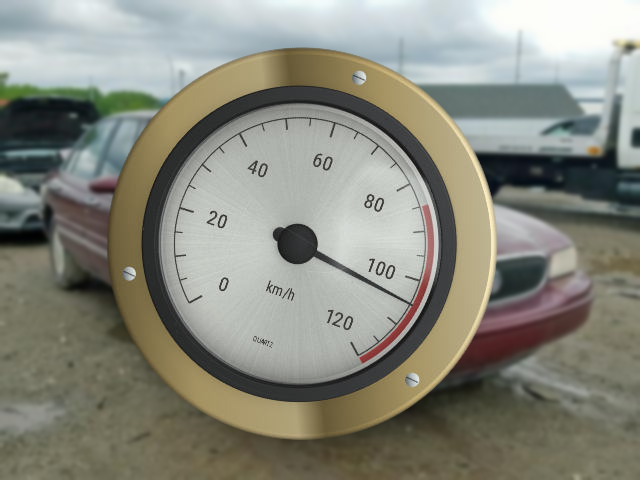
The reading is km/h 105
